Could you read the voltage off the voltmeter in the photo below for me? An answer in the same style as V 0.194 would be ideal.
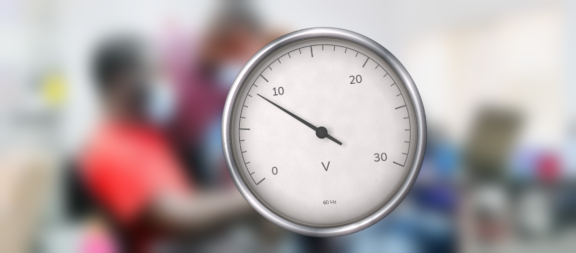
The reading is V 8.5
